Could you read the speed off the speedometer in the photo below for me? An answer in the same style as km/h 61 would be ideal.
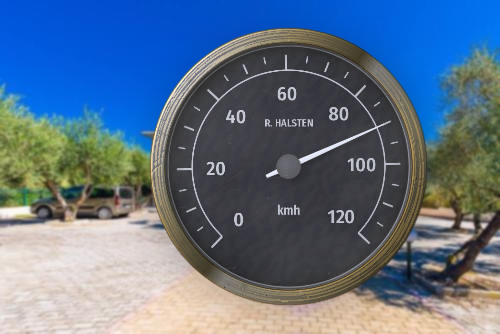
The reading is km/h 90
